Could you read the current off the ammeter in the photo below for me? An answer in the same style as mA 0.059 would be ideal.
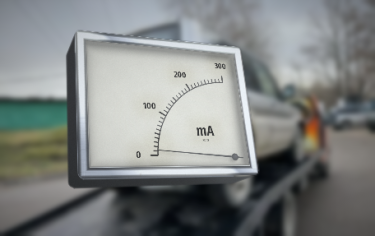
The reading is mA 10
